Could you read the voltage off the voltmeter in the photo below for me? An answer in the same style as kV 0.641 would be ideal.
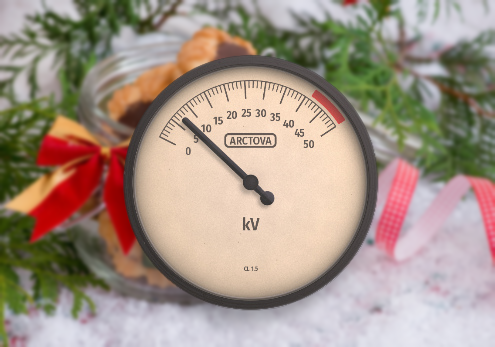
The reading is kV 7
